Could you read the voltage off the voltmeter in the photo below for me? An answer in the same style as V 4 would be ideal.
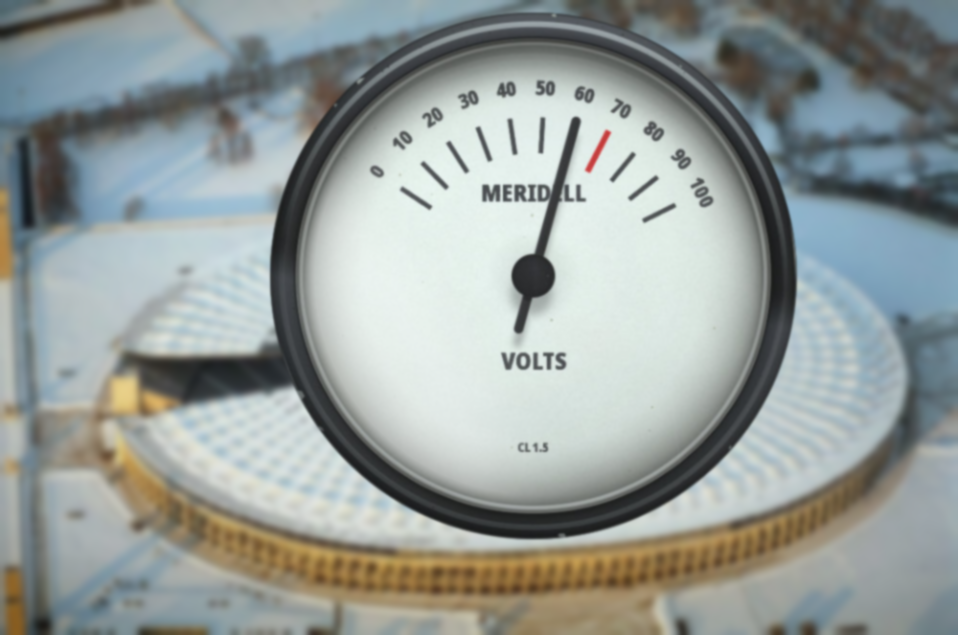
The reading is V 60
